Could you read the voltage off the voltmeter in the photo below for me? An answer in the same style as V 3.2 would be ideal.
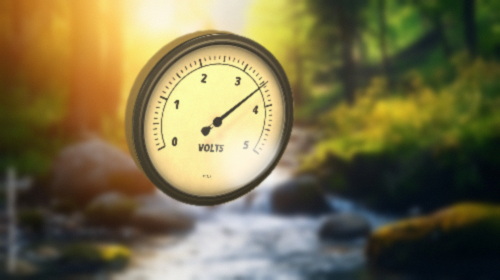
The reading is V 3.5
